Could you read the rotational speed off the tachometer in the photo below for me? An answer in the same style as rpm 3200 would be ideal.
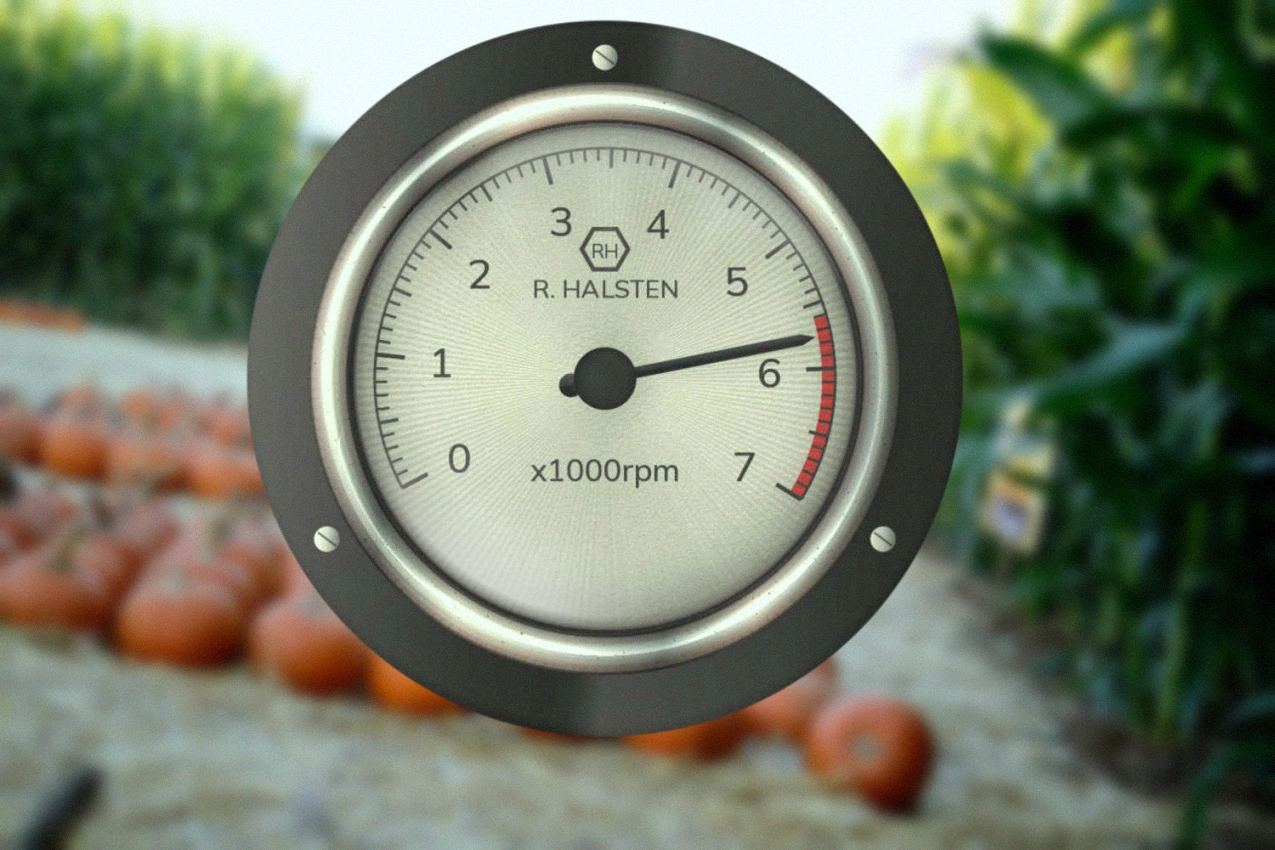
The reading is rpm 5750
